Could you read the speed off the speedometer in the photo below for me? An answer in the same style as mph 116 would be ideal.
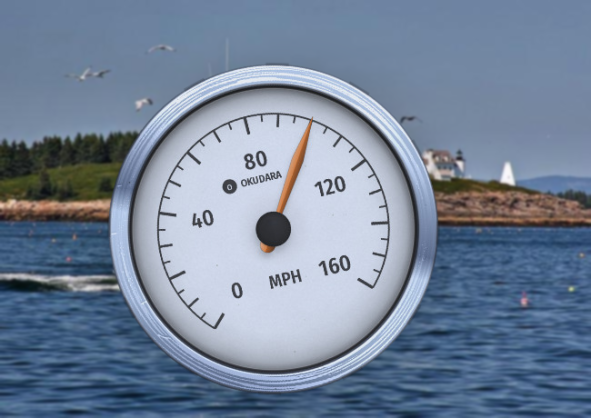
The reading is mph 100
